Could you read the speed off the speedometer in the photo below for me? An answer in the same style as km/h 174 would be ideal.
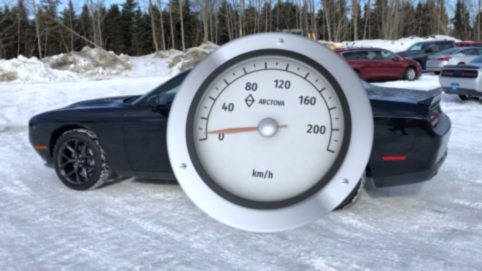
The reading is km/h 5
